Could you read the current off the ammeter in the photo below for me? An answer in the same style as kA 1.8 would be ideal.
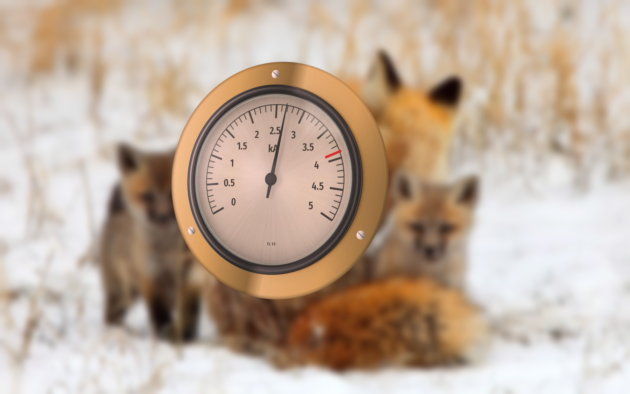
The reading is kA 2.7
